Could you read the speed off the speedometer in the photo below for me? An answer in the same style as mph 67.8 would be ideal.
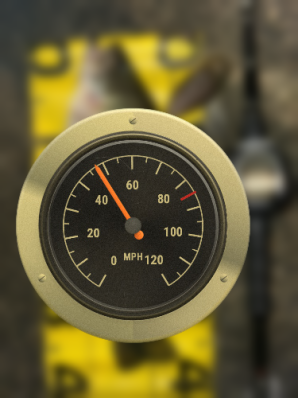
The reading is mph 47.5
